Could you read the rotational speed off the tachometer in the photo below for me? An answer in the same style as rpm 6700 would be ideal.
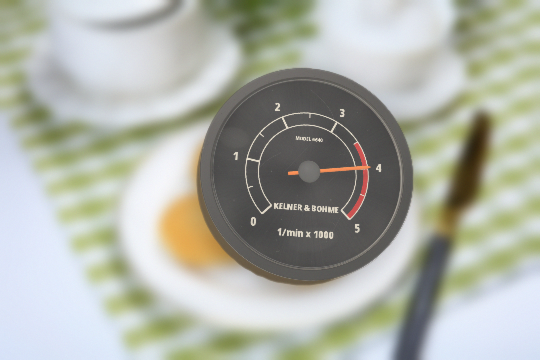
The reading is rpm 4000
